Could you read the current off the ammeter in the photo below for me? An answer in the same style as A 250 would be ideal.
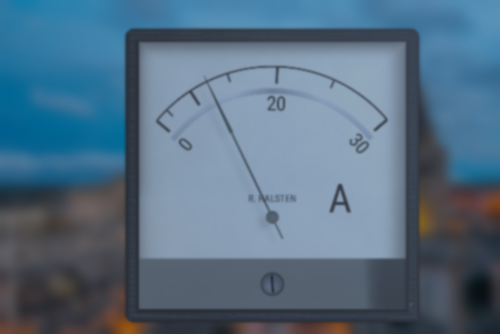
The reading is A 12.5
